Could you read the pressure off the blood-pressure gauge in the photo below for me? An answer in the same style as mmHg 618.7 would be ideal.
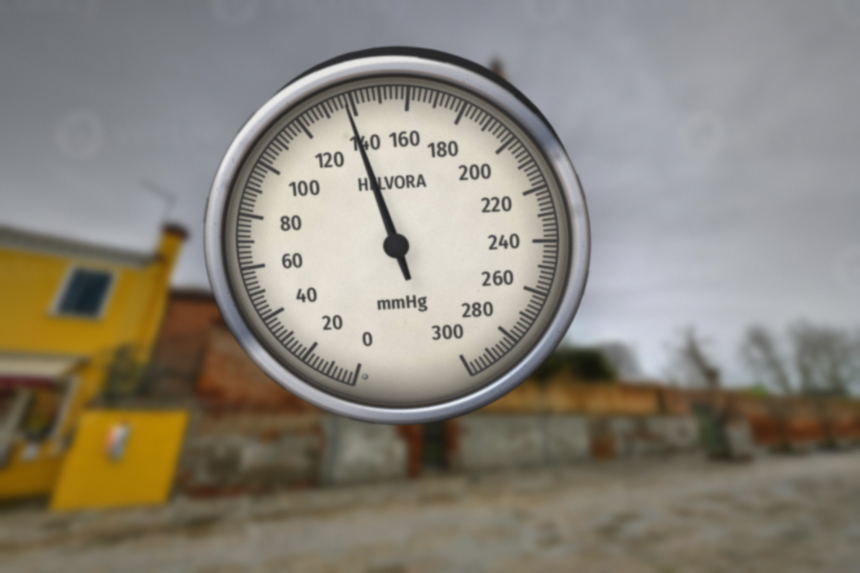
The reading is mmHg 138
